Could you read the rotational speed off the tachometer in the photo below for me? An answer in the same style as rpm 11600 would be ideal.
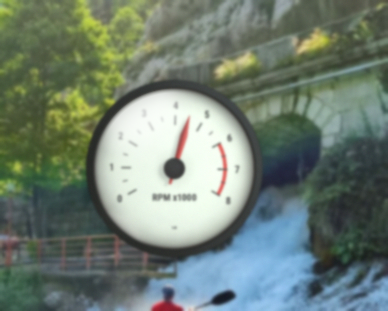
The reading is rpm 4500
